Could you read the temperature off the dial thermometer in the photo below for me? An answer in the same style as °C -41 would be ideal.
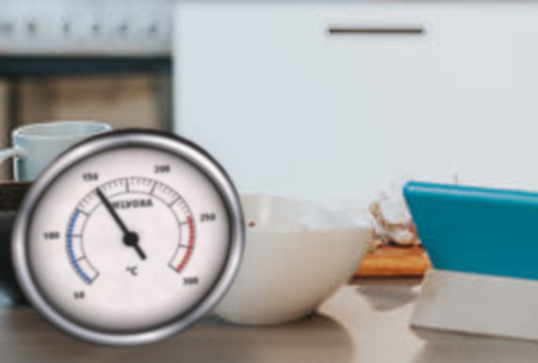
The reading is °C 150
